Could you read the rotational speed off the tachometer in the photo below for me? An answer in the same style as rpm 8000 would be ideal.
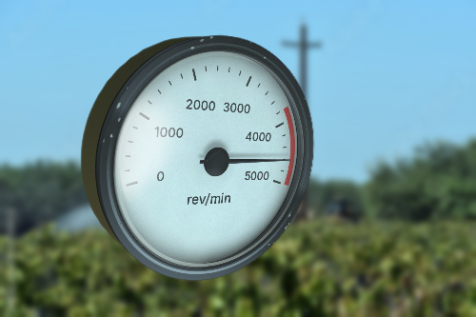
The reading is rpm 4600
